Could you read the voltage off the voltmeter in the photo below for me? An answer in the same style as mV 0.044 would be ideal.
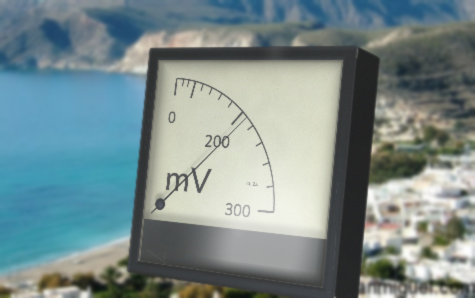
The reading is mV 210
